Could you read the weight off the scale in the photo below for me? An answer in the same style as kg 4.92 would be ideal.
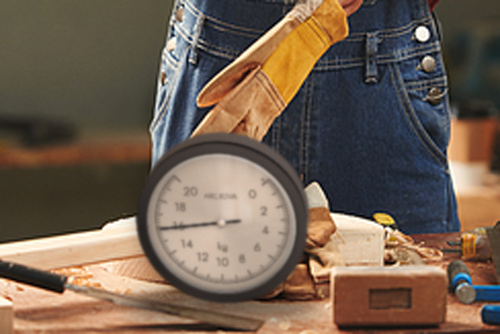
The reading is kg 16
